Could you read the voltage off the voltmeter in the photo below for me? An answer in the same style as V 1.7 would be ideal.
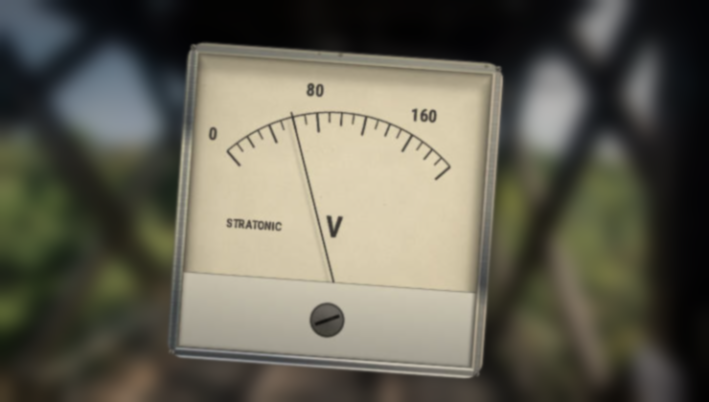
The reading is V 60
